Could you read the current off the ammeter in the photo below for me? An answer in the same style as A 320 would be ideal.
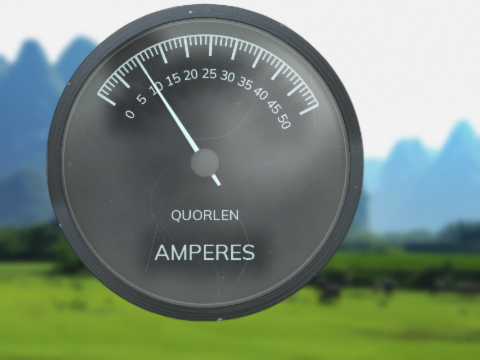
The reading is A 10
